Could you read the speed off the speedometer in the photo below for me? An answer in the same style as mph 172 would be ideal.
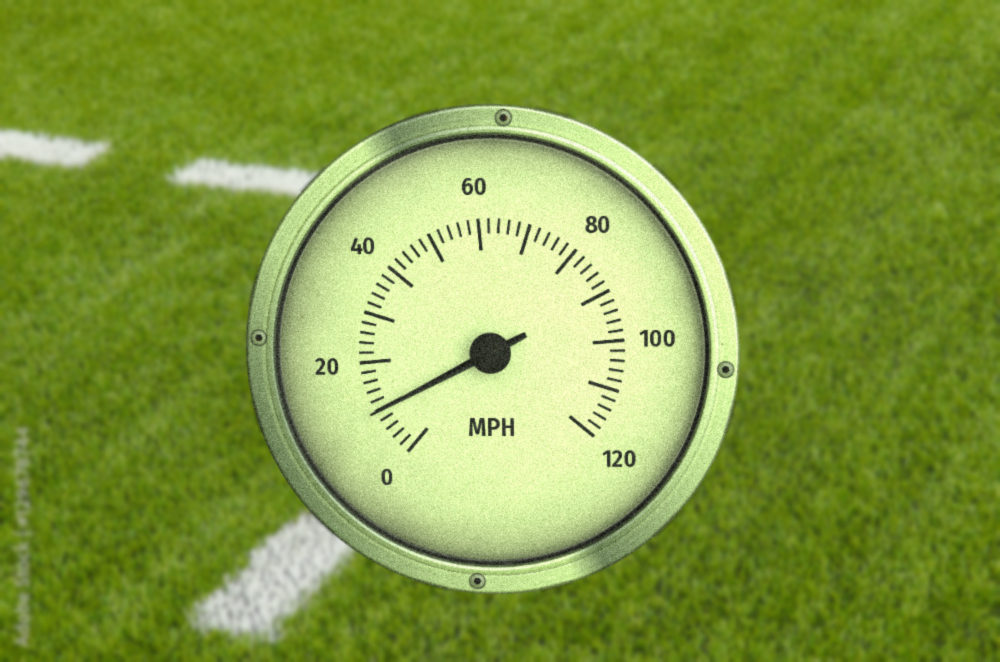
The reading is mph 10
